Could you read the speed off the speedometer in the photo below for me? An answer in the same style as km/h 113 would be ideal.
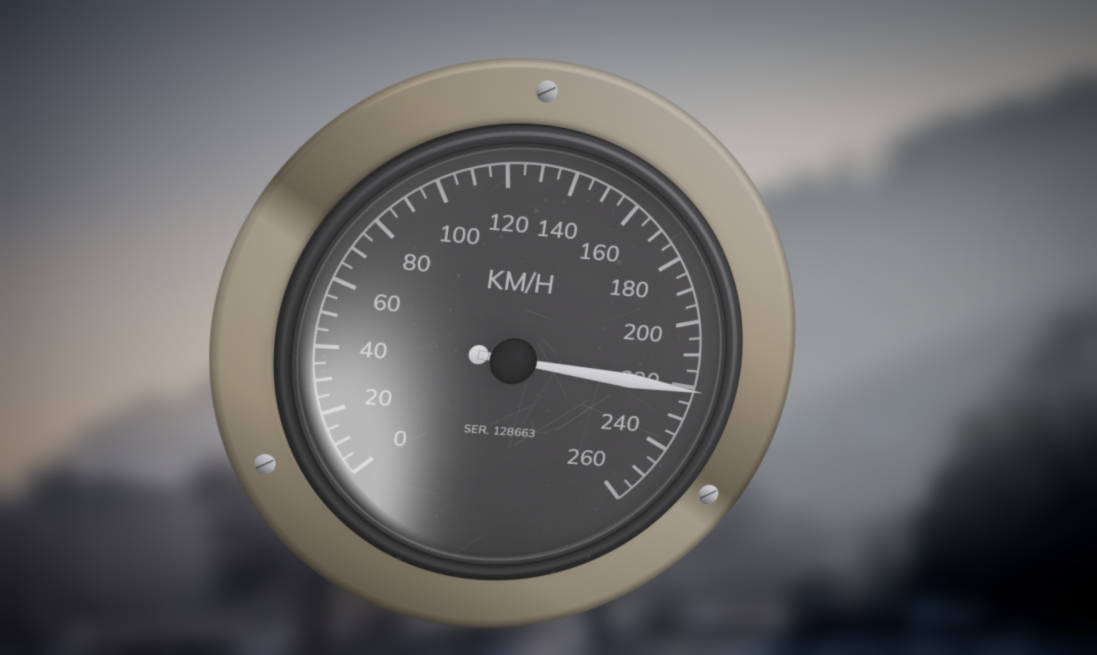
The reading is km/h 220
